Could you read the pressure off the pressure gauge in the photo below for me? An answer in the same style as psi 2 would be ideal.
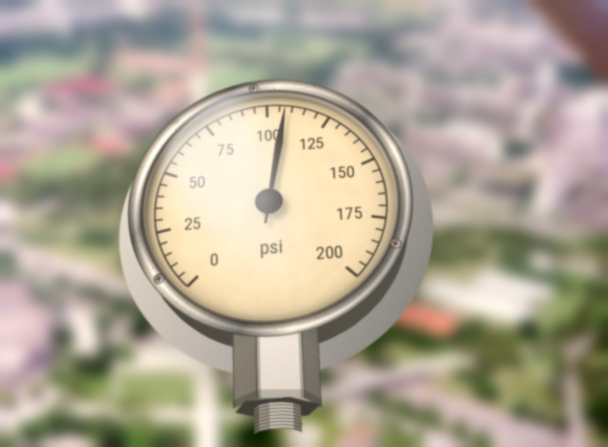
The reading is psi 107.5
